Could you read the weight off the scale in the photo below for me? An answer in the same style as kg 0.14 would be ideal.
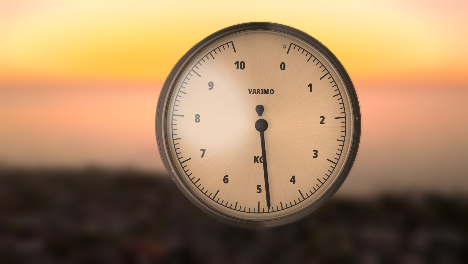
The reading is kg 4.8
